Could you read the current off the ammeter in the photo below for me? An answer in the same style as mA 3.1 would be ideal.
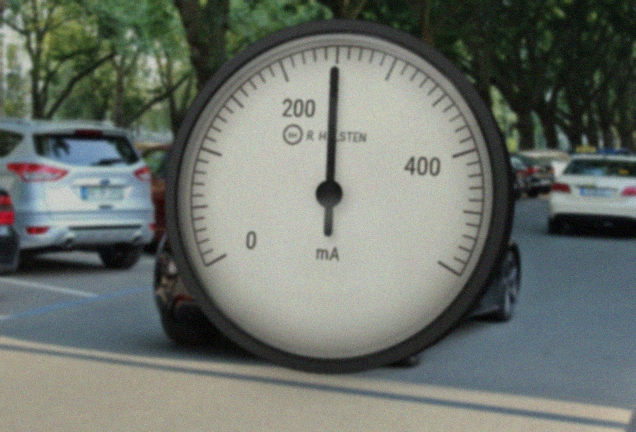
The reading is mA 250
